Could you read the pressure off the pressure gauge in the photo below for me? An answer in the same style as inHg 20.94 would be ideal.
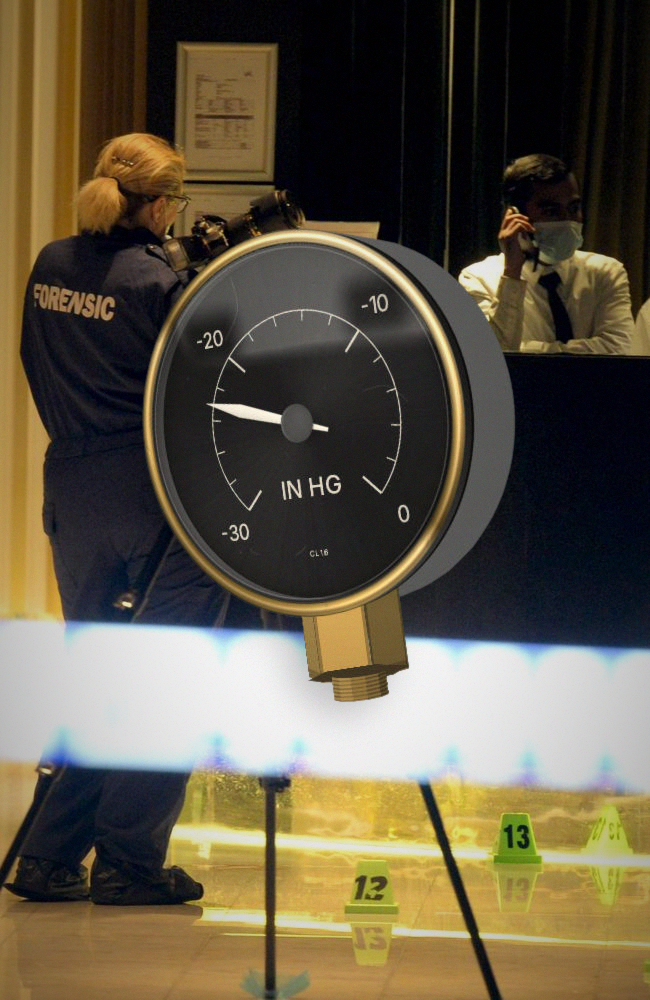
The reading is inHg -23
